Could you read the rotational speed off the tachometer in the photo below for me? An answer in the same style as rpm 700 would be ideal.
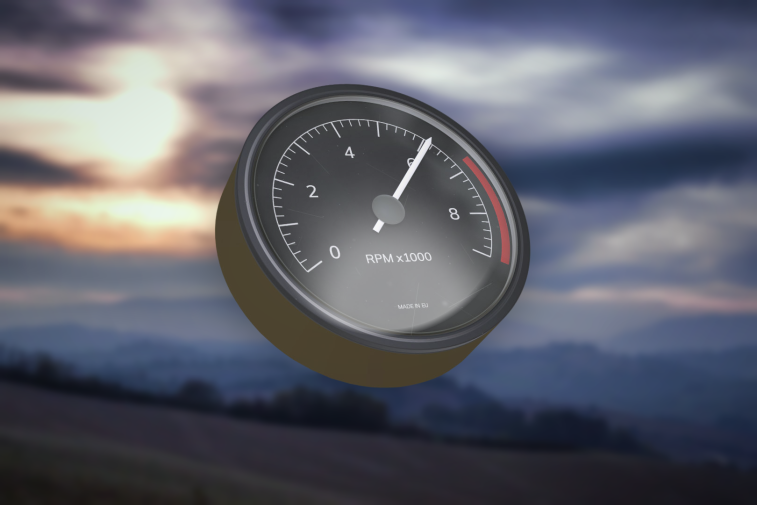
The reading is rpm 6100
